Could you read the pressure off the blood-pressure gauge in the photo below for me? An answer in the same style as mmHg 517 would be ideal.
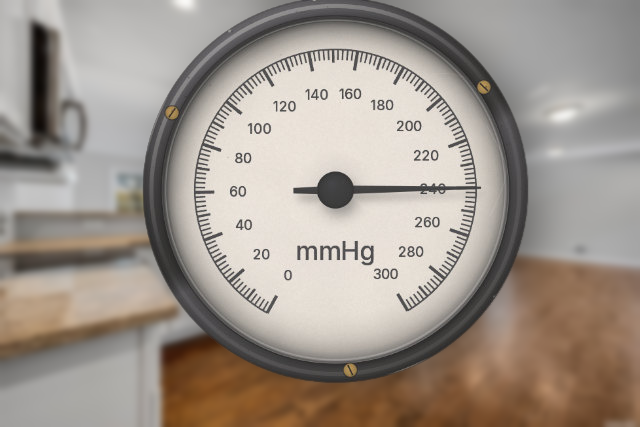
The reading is mmHg 240
